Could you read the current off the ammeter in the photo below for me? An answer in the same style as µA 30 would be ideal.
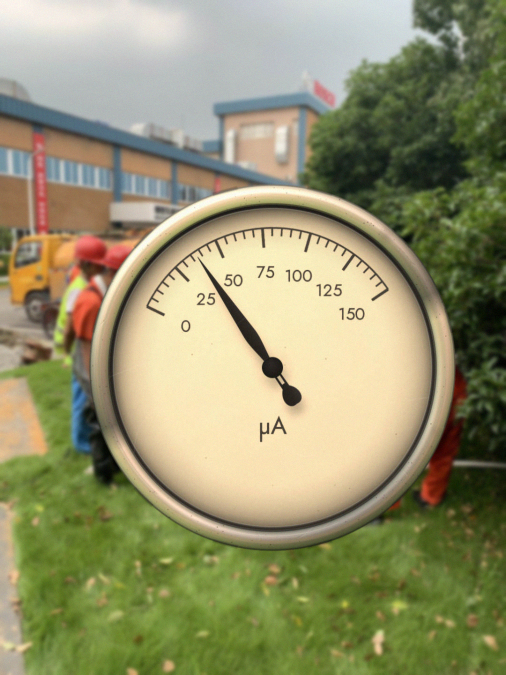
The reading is µA 37.5
